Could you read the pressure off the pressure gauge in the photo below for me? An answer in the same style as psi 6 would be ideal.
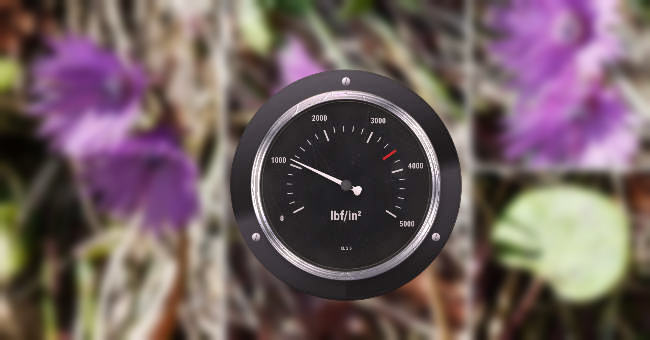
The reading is psi 1100
